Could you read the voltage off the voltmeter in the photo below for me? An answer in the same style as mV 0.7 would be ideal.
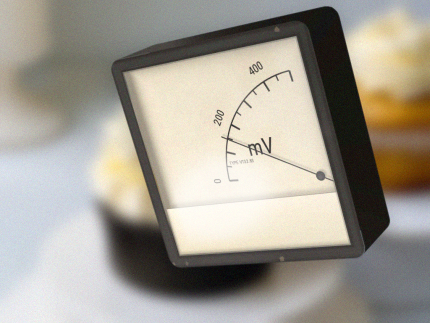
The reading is mV 150
